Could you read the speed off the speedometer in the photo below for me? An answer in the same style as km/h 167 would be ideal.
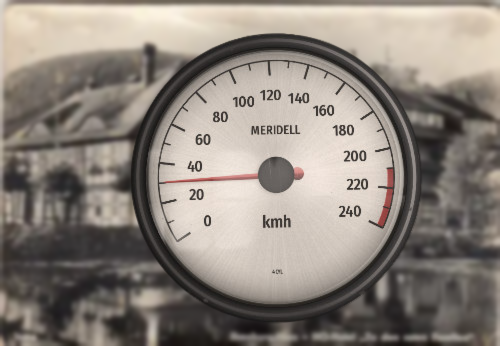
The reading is km/h 30
